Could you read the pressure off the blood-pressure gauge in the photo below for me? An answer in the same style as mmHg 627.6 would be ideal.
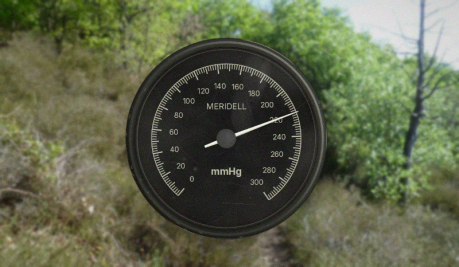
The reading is mmHg 220
